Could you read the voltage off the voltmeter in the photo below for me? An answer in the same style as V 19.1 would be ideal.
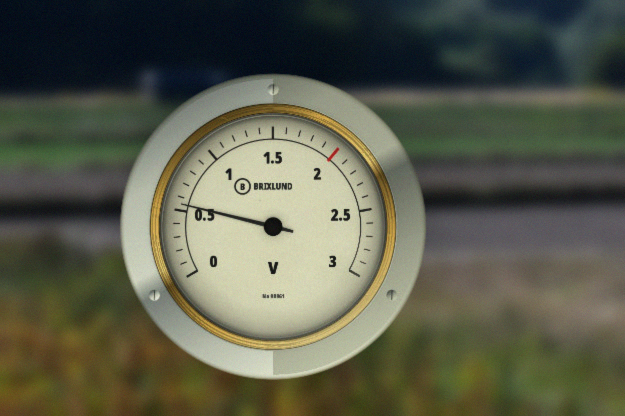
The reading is V 0.55
